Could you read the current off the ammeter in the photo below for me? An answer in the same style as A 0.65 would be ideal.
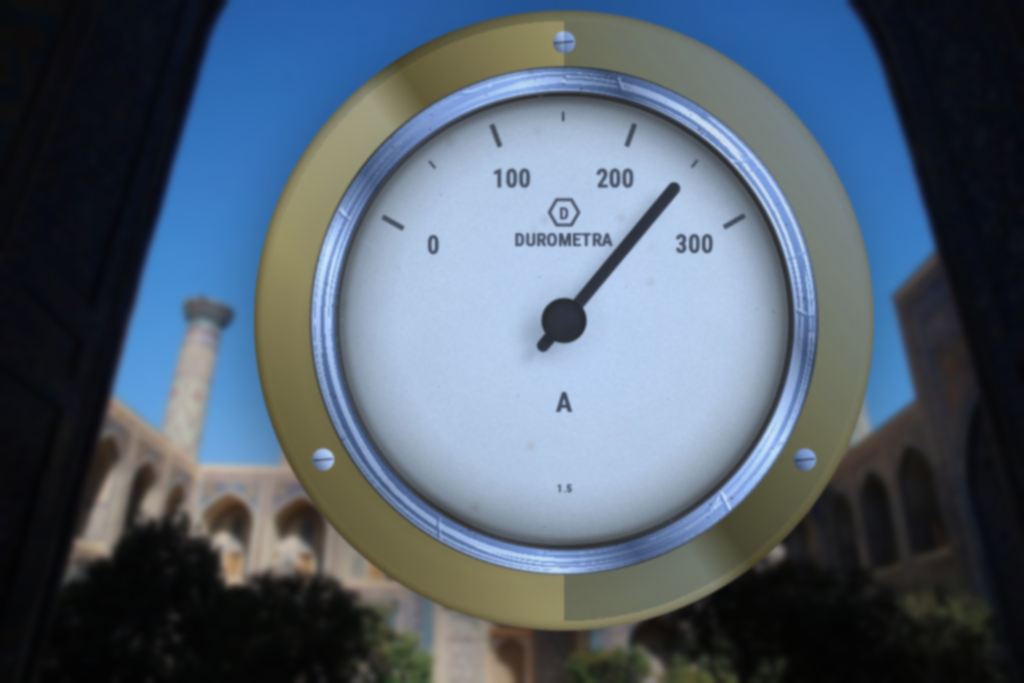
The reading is A 250
